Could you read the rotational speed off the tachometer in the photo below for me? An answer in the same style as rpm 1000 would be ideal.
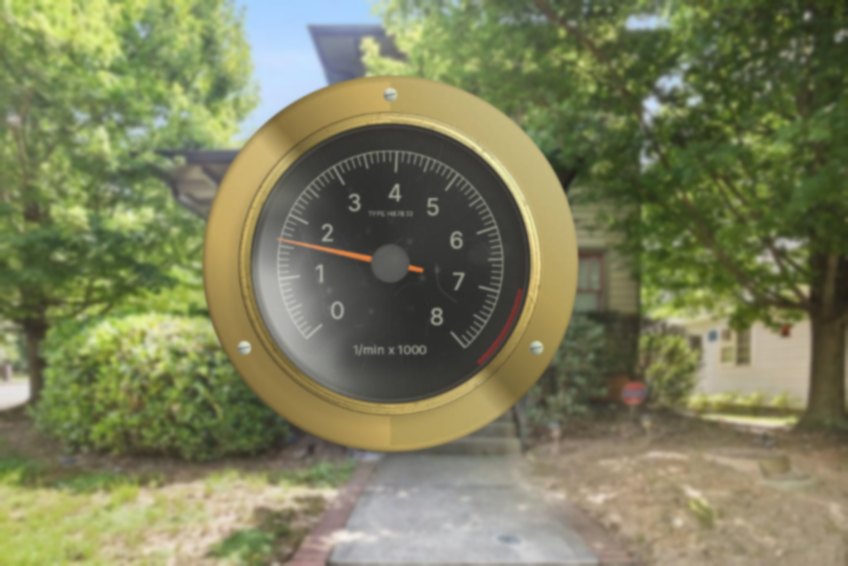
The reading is rpm 1600
